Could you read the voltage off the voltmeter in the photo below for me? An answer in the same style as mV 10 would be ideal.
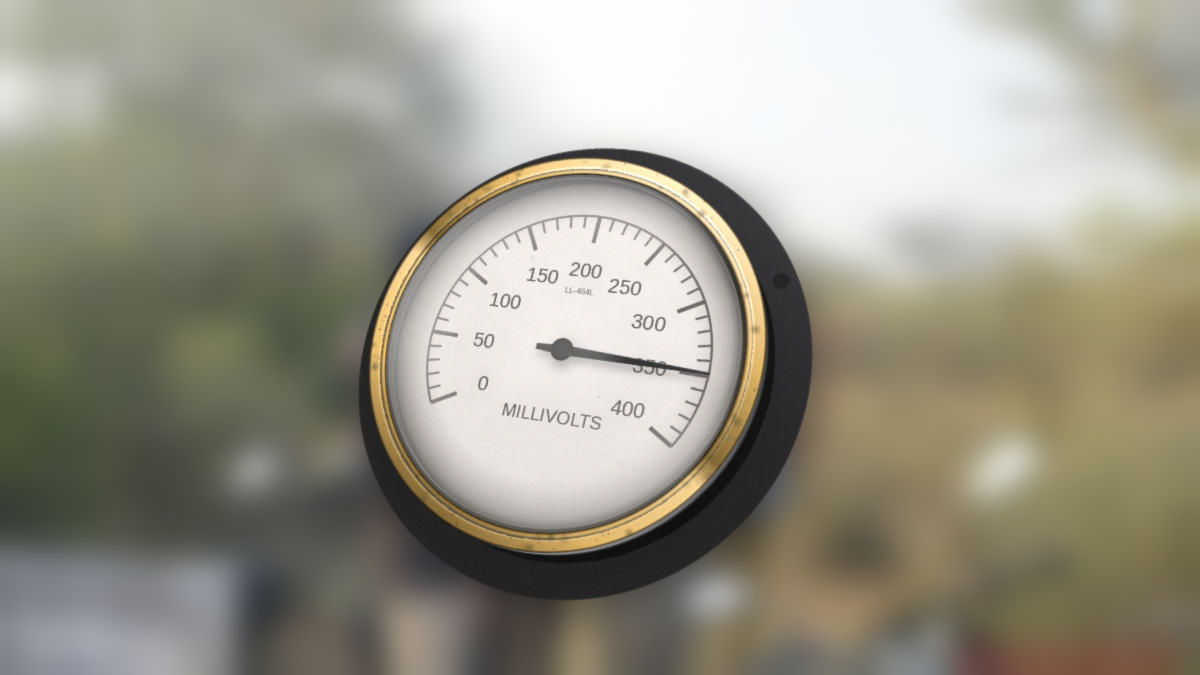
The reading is mV 350
